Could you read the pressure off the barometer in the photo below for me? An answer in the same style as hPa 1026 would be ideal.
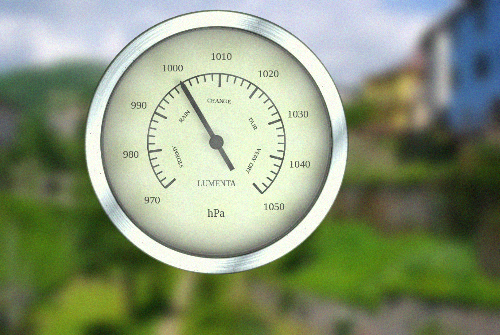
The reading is hPa 1000
